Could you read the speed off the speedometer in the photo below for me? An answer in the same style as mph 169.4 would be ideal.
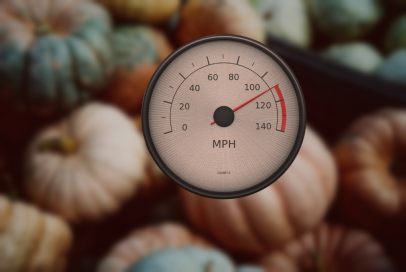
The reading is mph 110
